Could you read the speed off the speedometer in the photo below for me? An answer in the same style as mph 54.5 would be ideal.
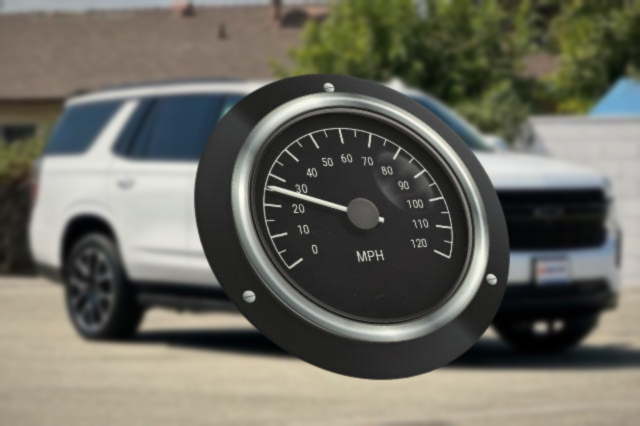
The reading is mph 25
